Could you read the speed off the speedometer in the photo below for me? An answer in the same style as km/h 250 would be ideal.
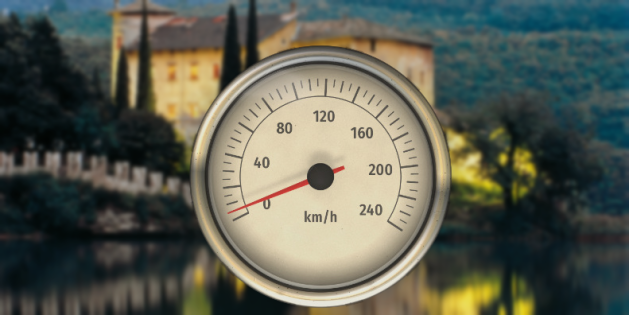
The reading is km/h 5
